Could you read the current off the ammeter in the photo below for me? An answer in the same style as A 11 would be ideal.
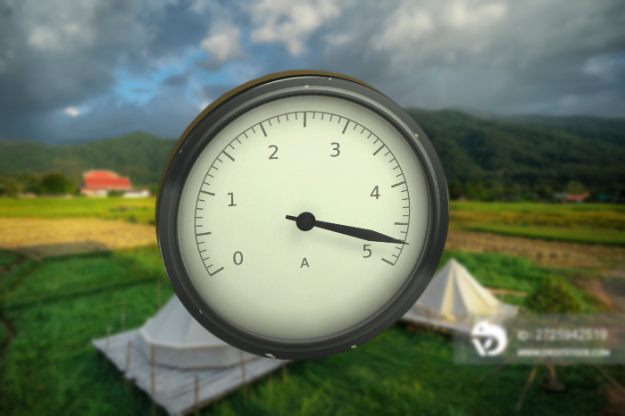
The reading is A 4.7
